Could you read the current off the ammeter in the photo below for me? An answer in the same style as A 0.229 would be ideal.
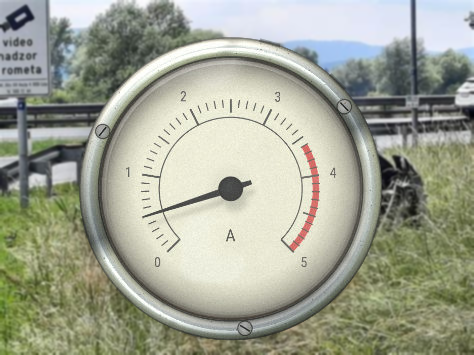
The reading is A 0.5
